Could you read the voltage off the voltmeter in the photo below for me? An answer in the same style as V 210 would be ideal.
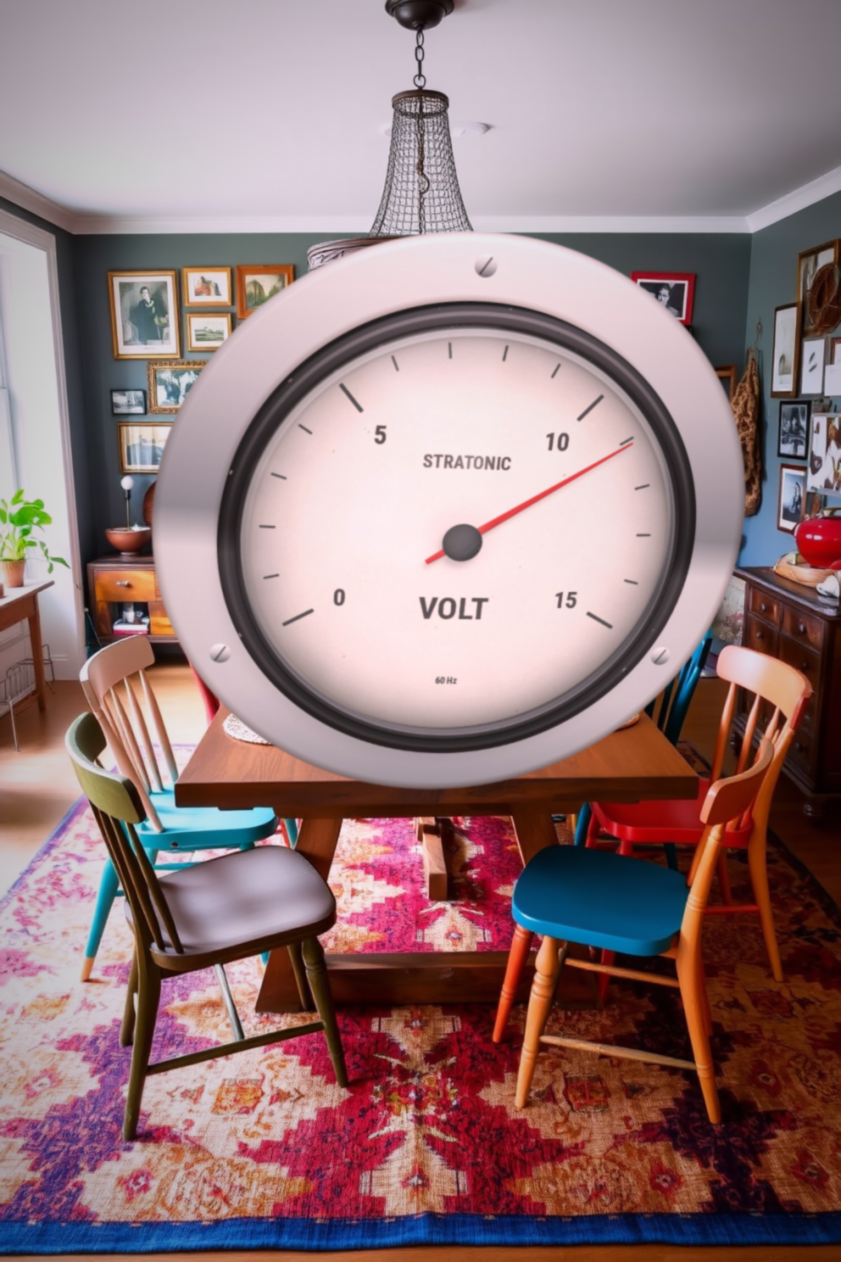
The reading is V 11
